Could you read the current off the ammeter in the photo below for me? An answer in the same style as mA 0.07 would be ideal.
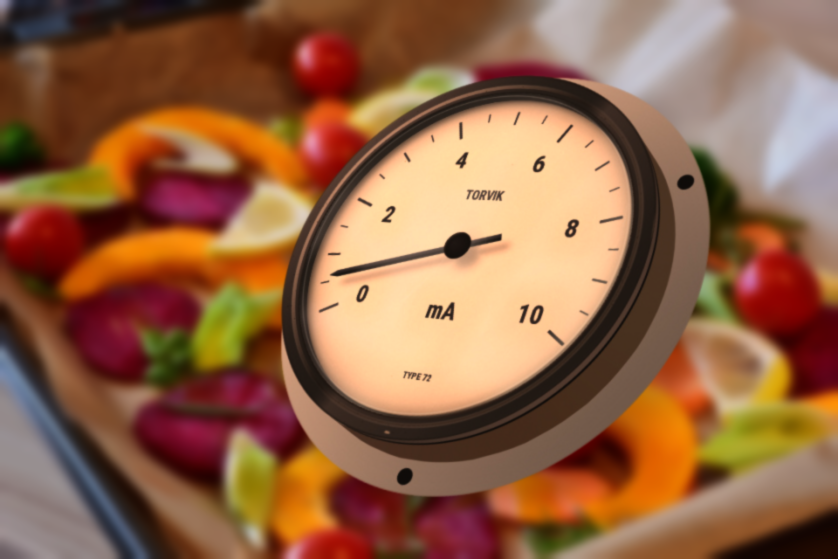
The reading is mA 0.5
